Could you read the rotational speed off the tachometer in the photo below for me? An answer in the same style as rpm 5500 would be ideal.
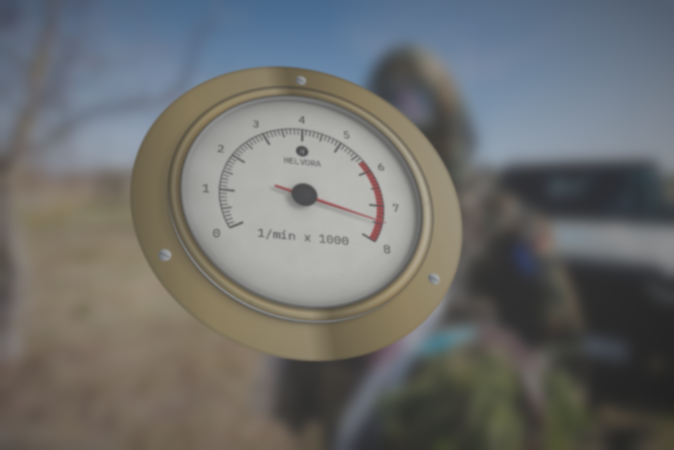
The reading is rpm 7500
